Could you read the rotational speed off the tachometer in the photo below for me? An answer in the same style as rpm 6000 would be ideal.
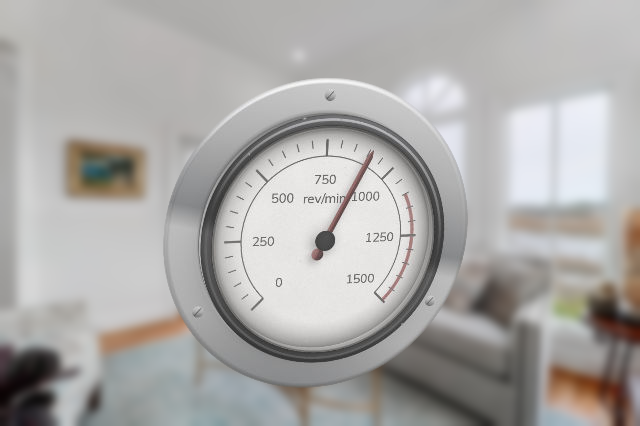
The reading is rpm 900
